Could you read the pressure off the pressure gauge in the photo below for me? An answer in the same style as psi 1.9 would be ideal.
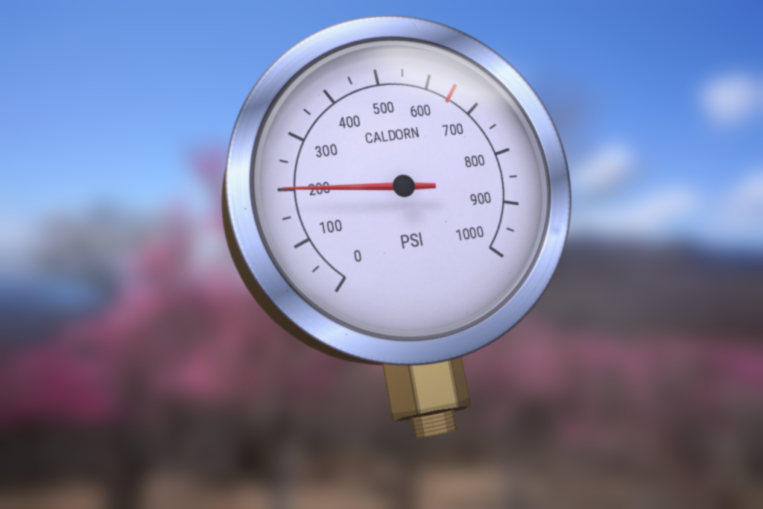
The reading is psi 200
